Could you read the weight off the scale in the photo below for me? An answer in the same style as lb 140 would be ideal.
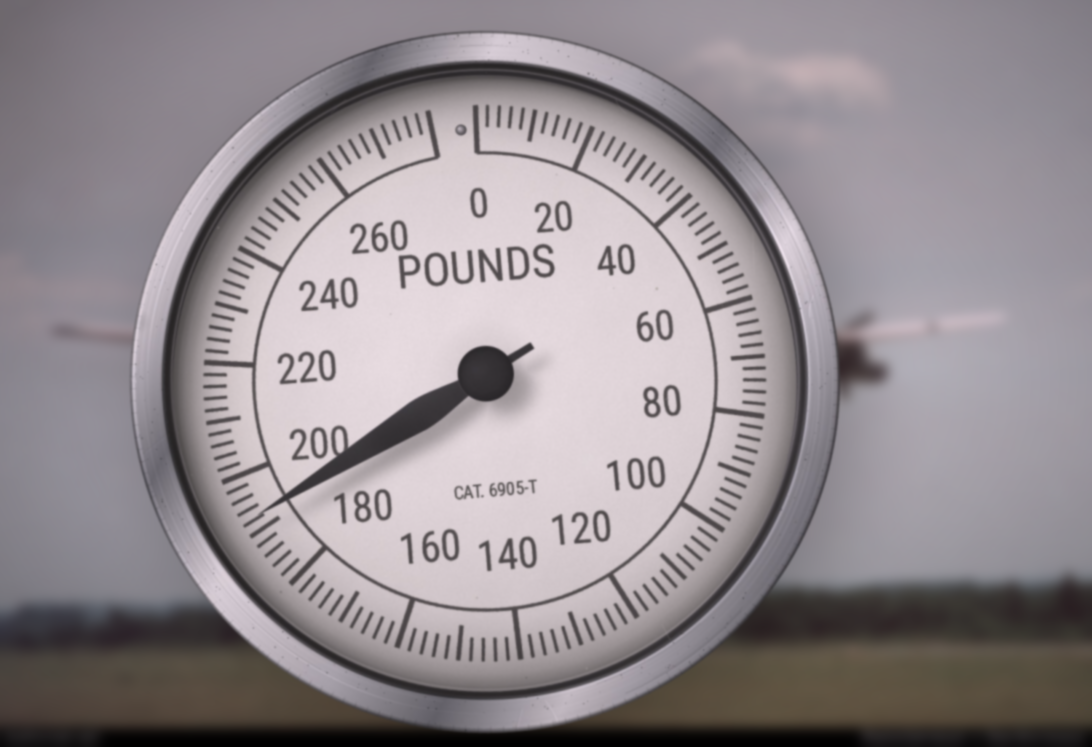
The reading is lb 192
